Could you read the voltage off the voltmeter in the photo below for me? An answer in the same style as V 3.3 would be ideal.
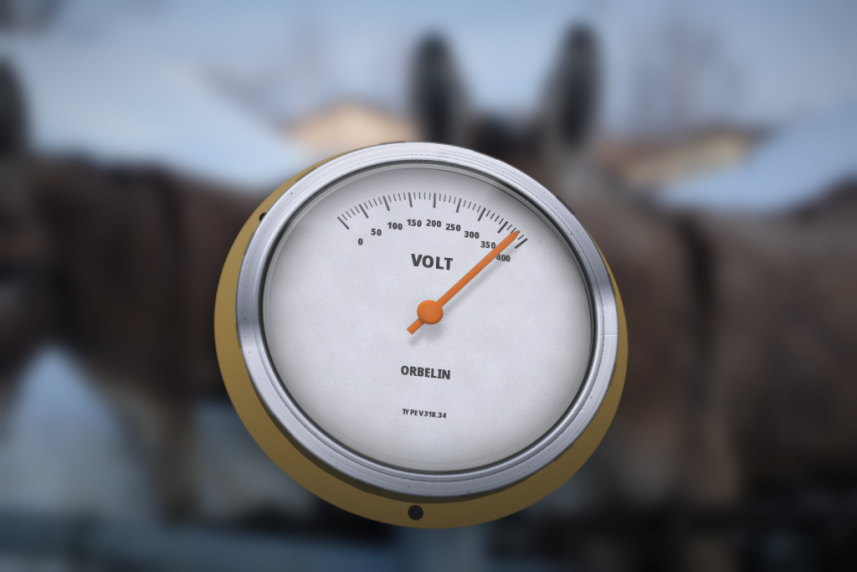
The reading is V 380
